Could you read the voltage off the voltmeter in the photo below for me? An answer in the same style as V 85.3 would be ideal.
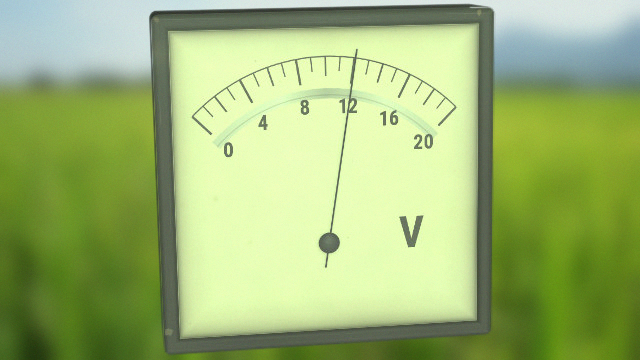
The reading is V 12
